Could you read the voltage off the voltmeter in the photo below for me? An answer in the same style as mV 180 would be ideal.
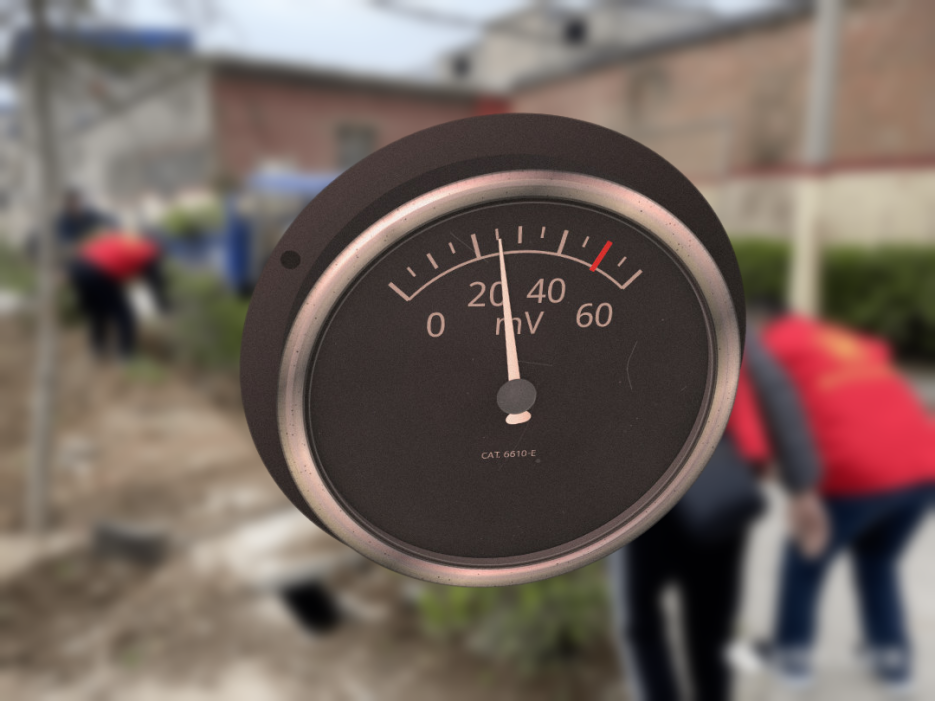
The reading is mV 25
